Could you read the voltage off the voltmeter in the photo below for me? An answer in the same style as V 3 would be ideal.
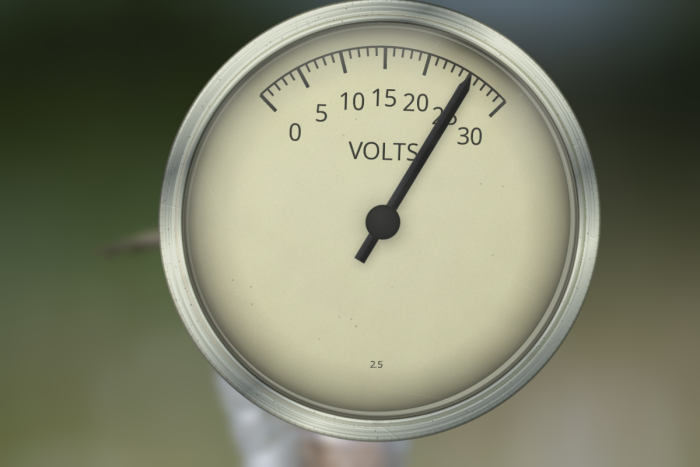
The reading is V 25
